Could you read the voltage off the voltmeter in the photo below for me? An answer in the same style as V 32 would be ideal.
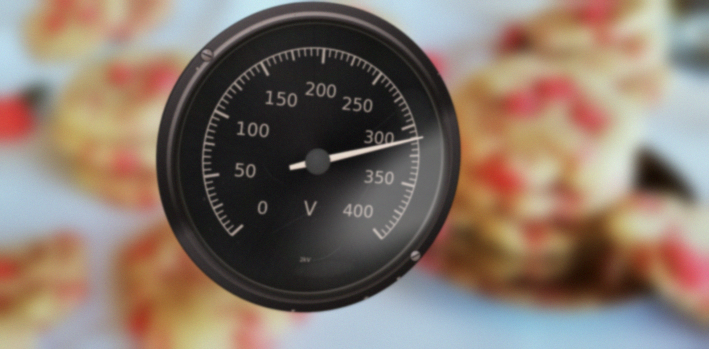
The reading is V 310
